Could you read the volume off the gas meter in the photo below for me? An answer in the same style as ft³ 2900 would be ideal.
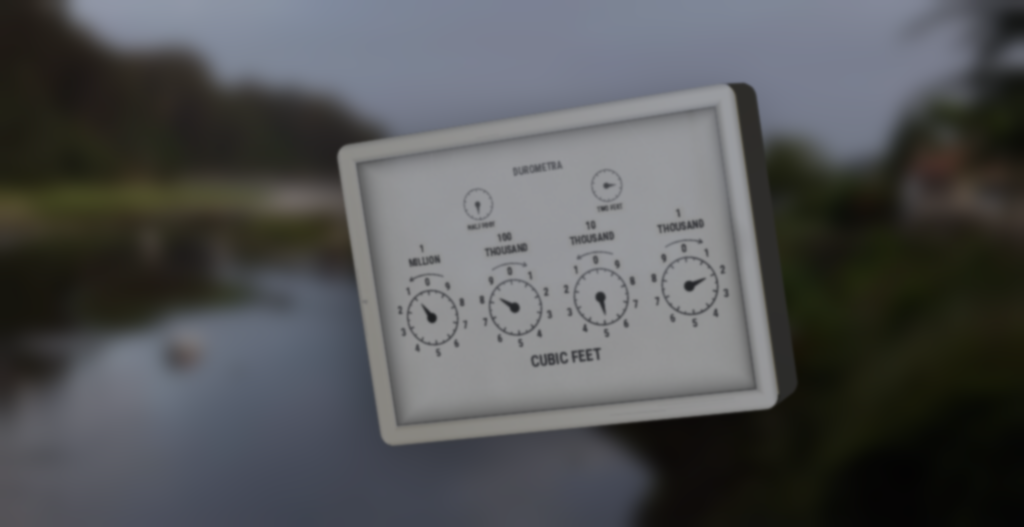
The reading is ft³ 85200
